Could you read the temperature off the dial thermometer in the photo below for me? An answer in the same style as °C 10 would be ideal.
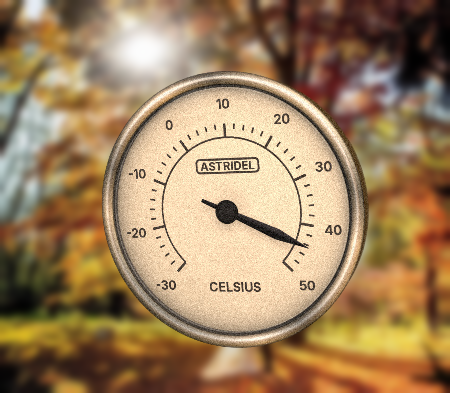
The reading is °C 44
